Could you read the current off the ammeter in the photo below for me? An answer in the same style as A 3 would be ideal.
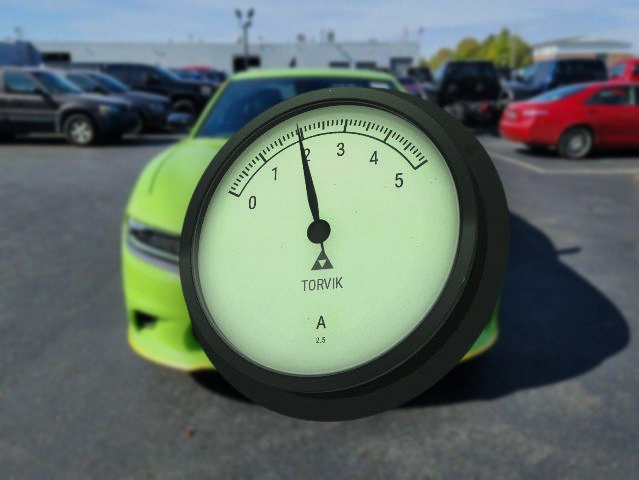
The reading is A 2
